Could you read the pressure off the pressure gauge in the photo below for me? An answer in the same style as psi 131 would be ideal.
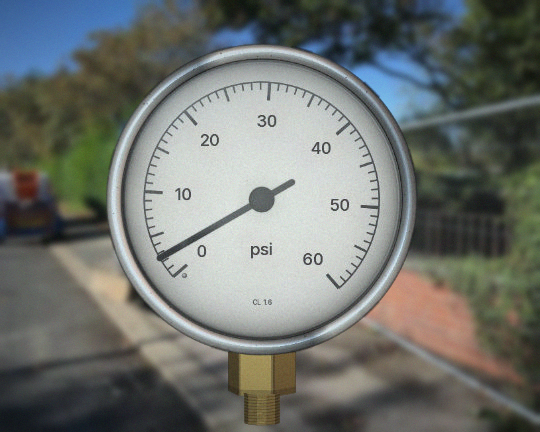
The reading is psi 2.5
